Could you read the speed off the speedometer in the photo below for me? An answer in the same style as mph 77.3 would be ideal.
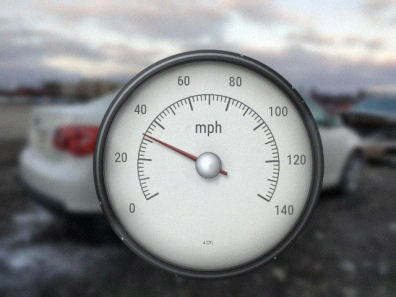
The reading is mph 32
